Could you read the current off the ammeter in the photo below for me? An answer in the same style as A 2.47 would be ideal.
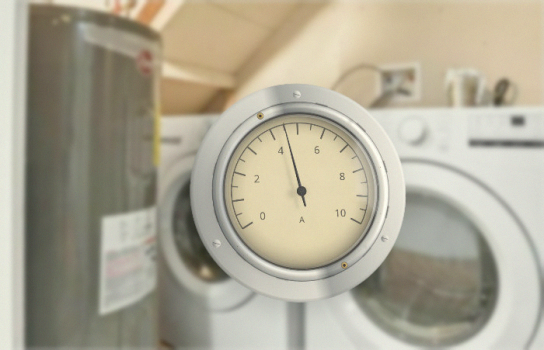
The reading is A 4.5
